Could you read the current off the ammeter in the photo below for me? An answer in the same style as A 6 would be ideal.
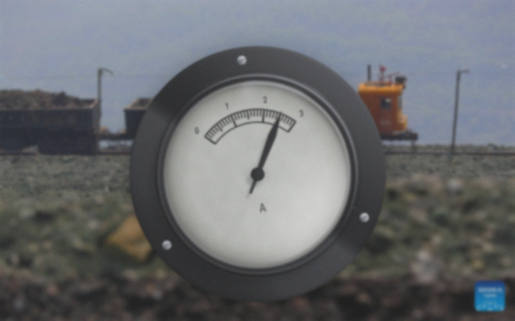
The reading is A 2.5
